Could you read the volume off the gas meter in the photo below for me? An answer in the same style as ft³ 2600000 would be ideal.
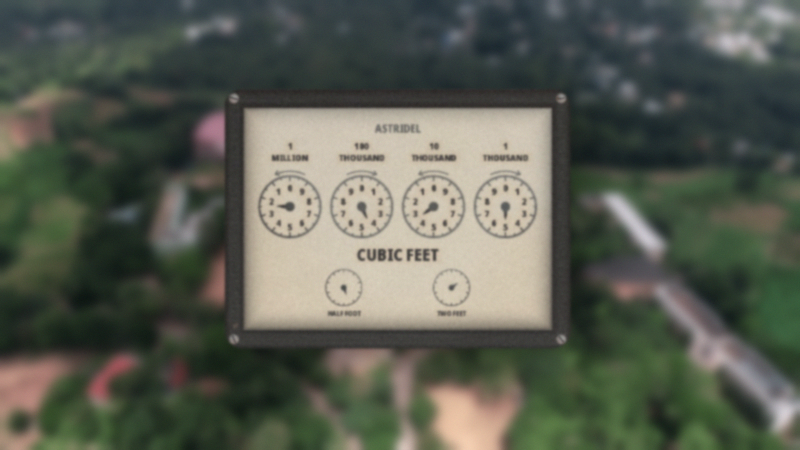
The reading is ft³ 243500
